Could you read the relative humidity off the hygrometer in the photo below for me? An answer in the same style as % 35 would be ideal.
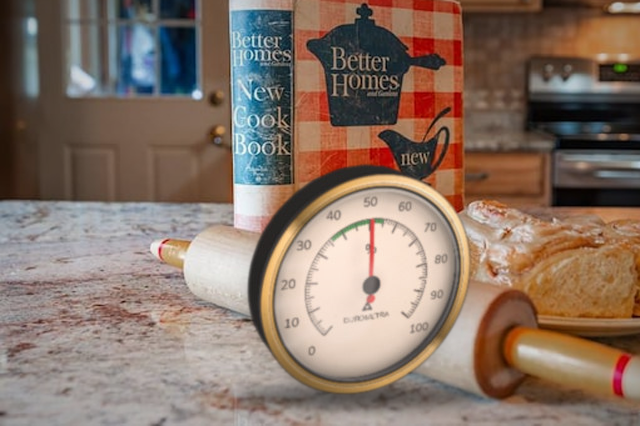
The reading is % 50
